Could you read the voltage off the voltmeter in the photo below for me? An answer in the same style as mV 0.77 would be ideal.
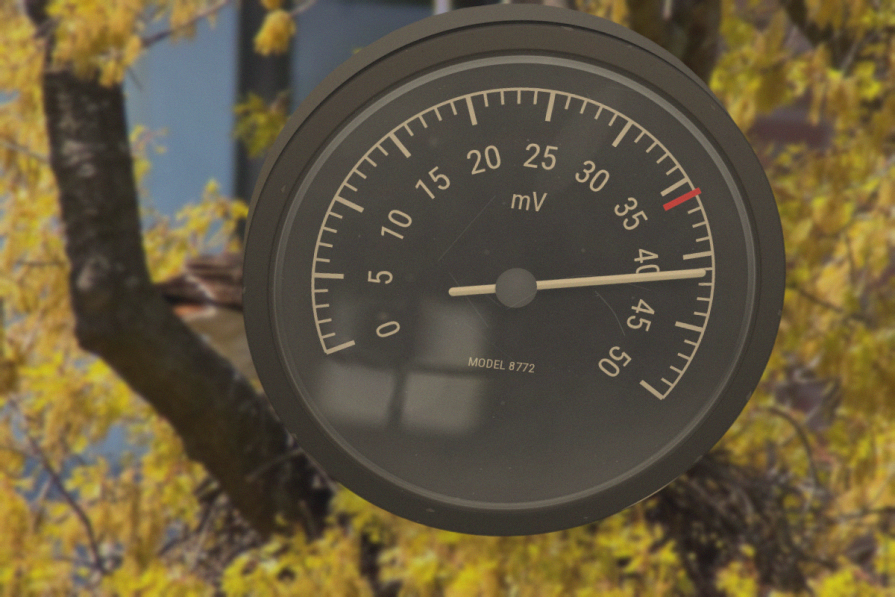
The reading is mV 41
